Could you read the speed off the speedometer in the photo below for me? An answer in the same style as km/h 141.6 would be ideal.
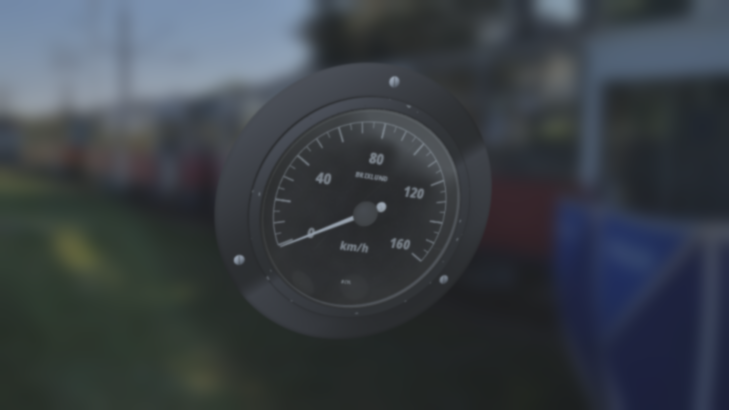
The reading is km/h 0
